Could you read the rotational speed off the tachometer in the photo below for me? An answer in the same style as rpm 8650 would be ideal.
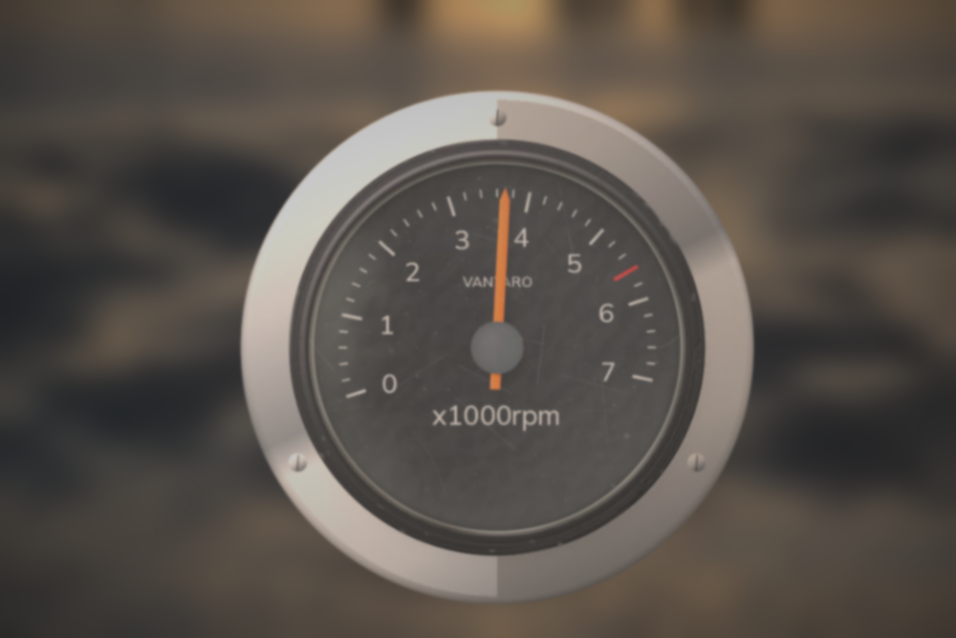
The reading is rpm 3700
